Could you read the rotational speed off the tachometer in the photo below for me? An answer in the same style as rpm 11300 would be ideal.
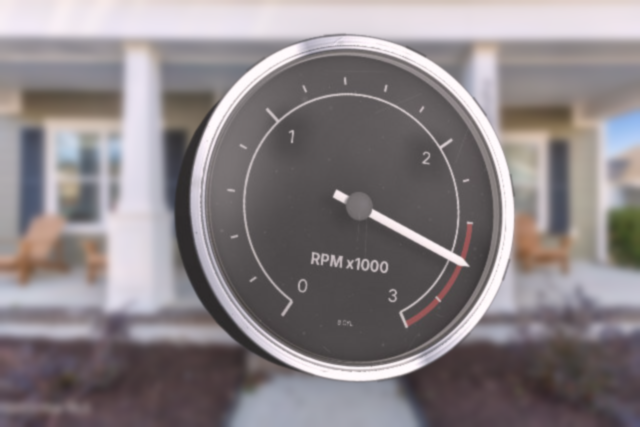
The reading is rpm 2600
